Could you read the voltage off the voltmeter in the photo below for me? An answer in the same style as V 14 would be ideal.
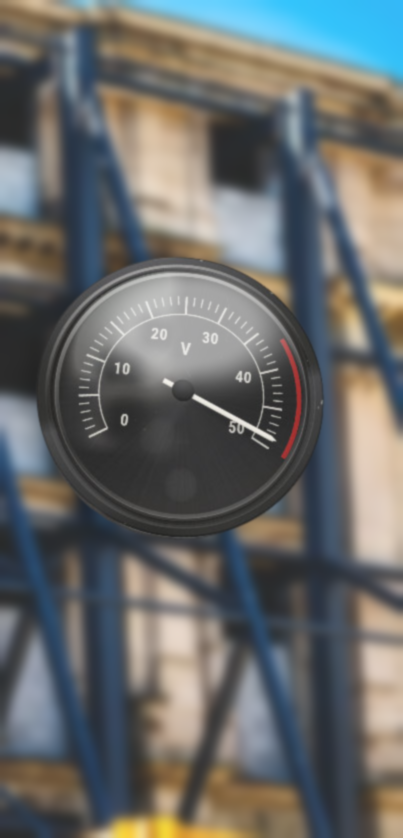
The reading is V 49
